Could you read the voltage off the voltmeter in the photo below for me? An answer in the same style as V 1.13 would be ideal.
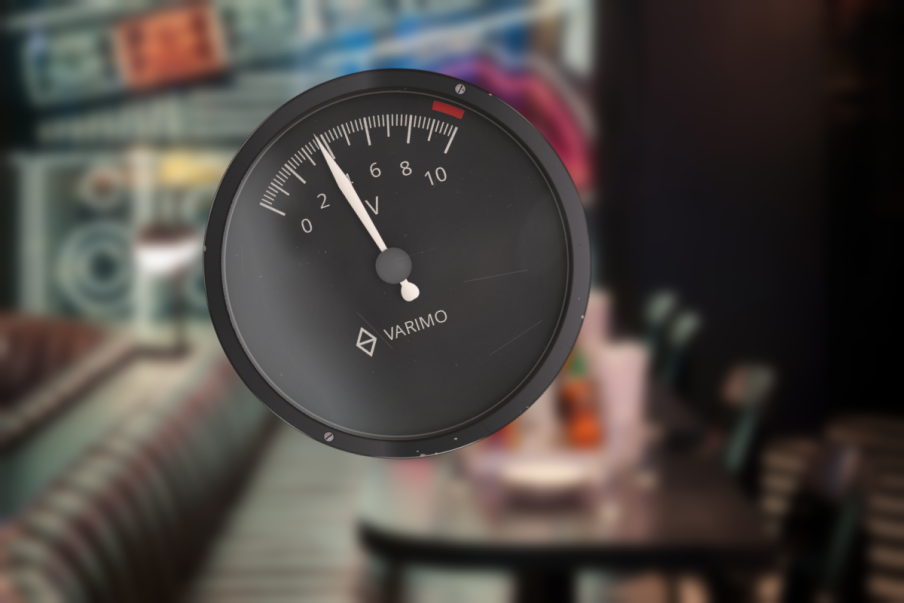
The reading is V 3.8
